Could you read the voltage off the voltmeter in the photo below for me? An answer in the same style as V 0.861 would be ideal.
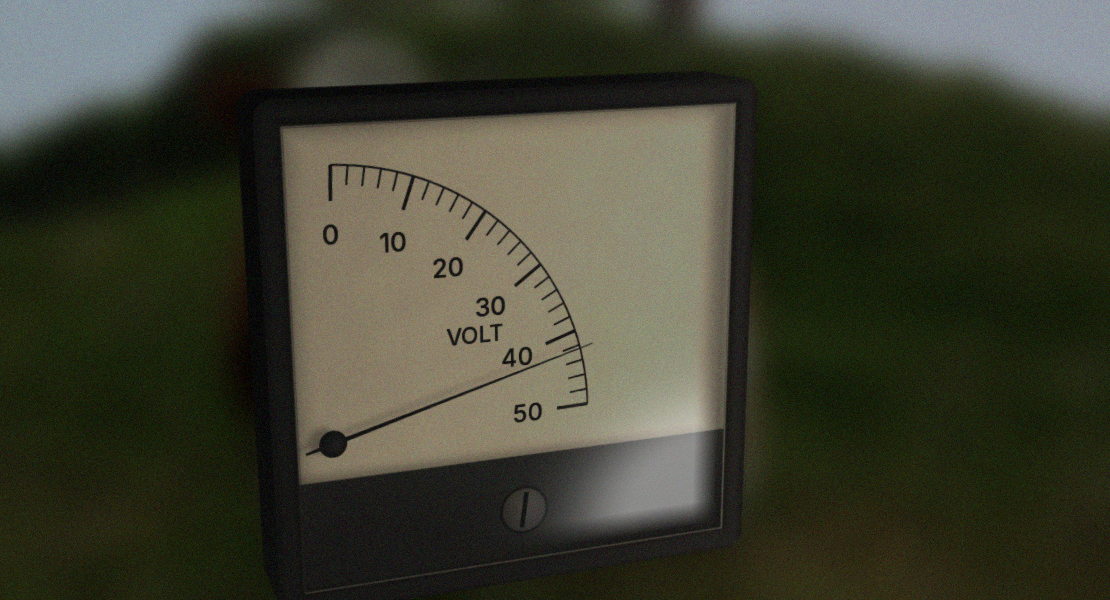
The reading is V 42
